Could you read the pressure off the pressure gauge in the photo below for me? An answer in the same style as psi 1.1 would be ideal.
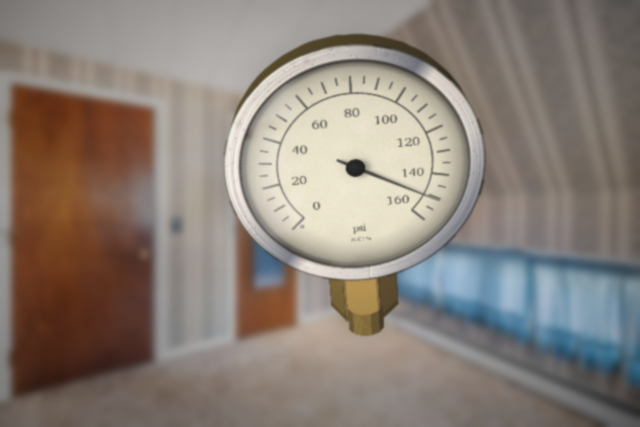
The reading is psi 150
